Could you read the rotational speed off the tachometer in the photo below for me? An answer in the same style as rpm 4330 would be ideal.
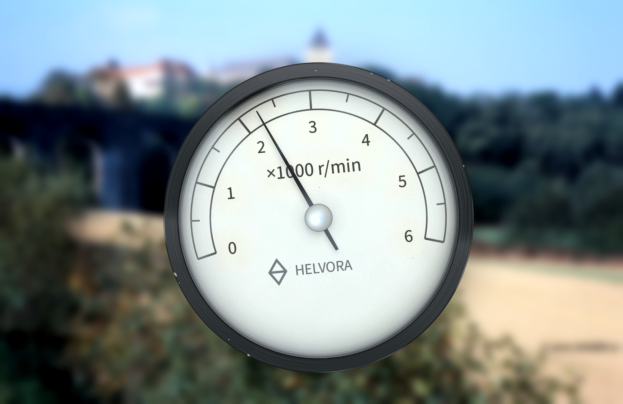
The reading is rpm 2250
